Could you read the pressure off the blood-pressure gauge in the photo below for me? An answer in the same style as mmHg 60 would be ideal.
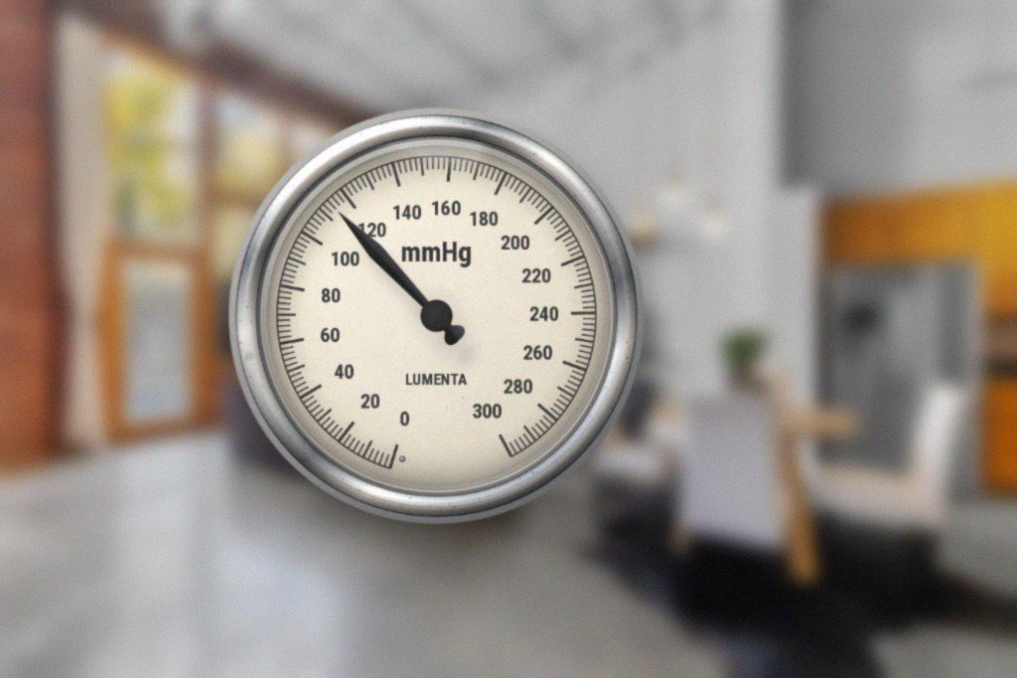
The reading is mmHg 114
